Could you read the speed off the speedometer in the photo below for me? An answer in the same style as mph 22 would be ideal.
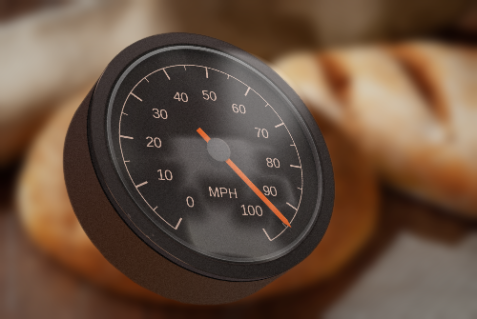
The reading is mph 95
